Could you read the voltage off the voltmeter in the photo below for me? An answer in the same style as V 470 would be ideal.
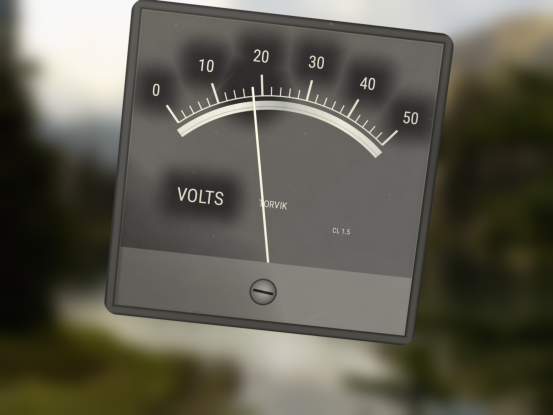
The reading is V 18
